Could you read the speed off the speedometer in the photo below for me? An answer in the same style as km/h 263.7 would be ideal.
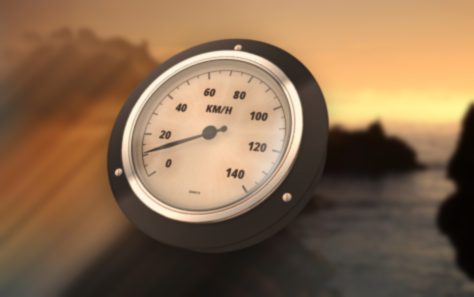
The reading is km/h 10
